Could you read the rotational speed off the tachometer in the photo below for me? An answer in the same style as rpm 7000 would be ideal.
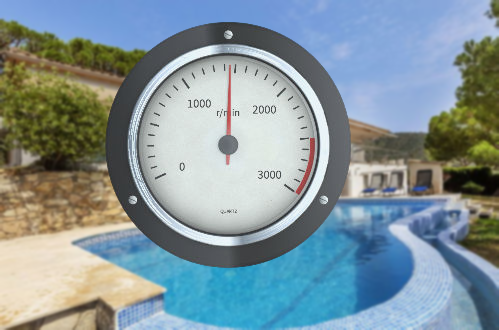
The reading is rpm 1450
